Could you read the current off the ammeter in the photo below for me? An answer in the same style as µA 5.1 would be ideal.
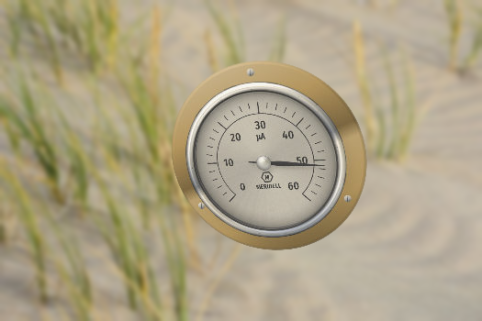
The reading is µA 51
